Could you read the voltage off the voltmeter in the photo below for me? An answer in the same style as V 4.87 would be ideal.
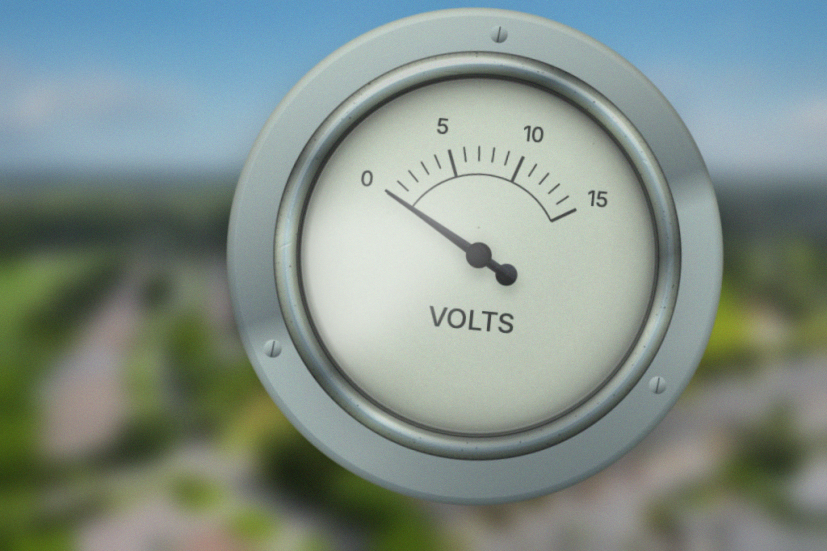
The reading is V 0
